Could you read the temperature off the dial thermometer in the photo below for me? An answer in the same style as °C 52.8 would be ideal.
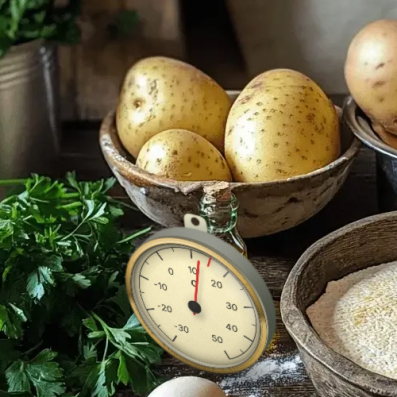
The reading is °C 12.5
